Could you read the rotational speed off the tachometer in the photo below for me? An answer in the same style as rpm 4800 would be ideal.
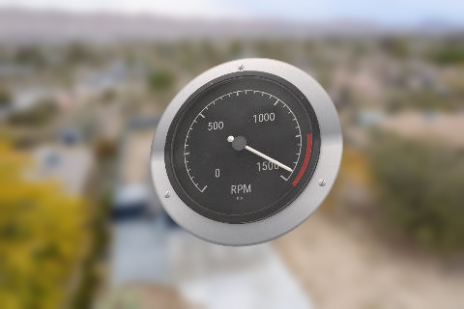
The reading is rpm 1450
